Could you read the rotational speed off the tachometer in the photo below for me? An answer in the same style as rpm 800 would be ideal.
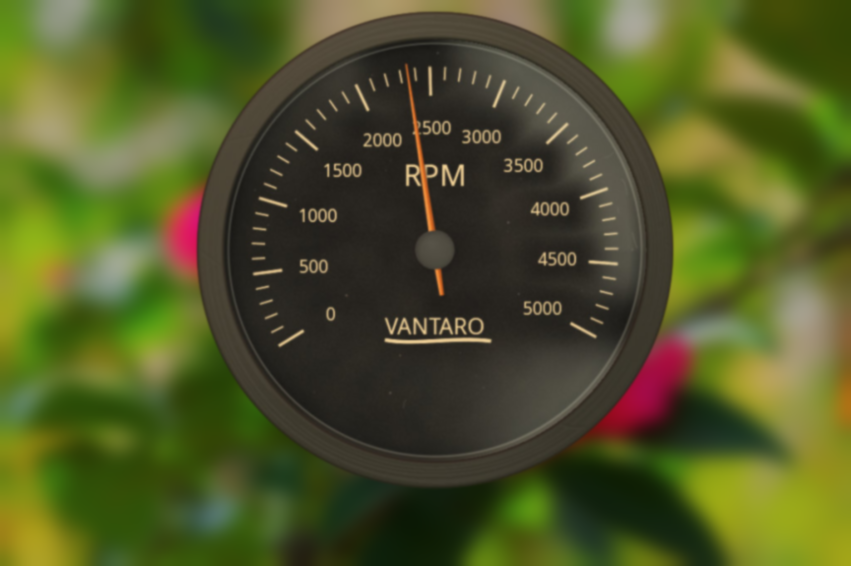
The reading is rpm 2350
